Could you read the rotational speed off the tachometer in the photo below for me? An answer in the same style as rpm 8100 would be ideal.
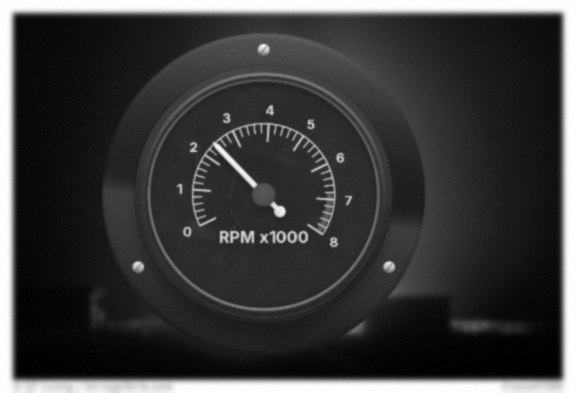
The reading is rpm 2400
